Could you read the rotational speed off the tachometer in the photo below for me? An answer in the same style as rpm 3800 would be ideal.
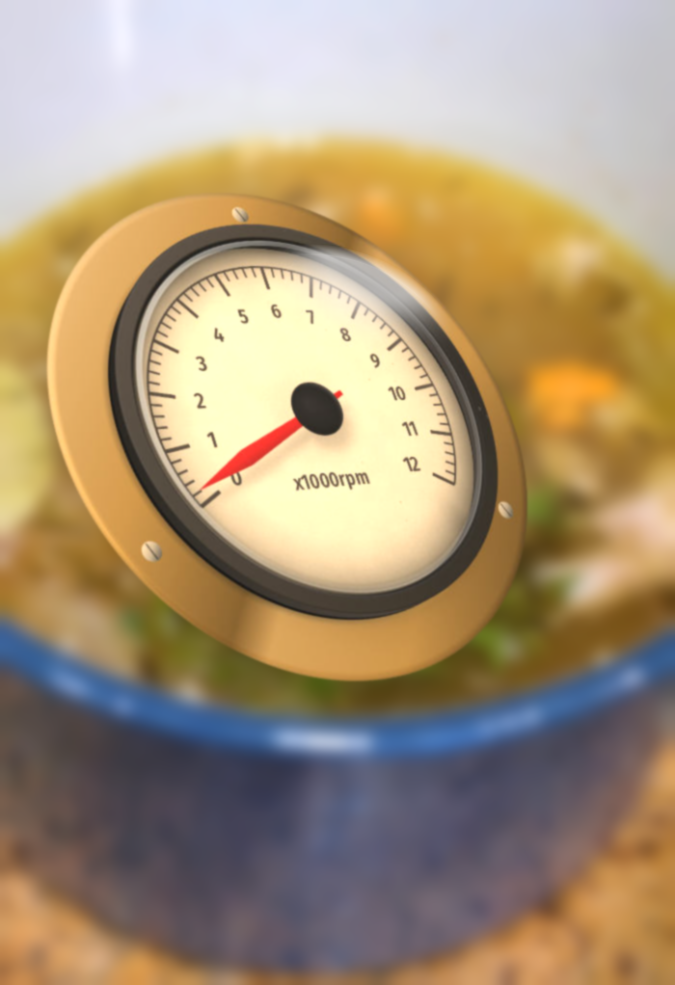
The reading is rpm 200
